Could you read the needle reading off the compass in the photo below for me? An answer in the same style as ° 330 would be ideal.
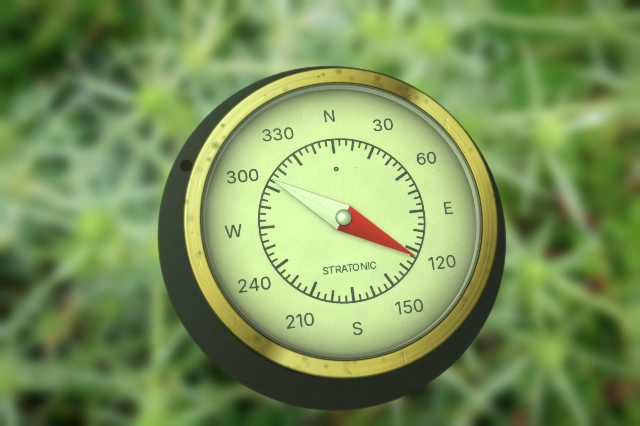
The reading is ° 125
